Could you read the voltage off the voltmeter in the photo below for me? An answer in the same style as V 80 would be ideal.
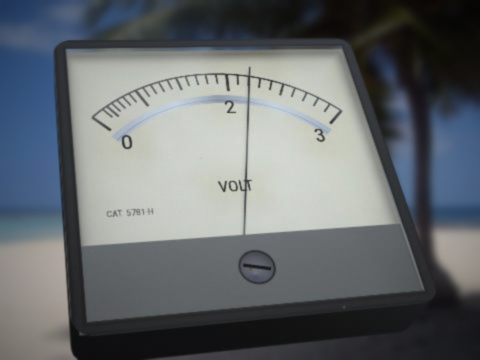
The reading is V 2.2
